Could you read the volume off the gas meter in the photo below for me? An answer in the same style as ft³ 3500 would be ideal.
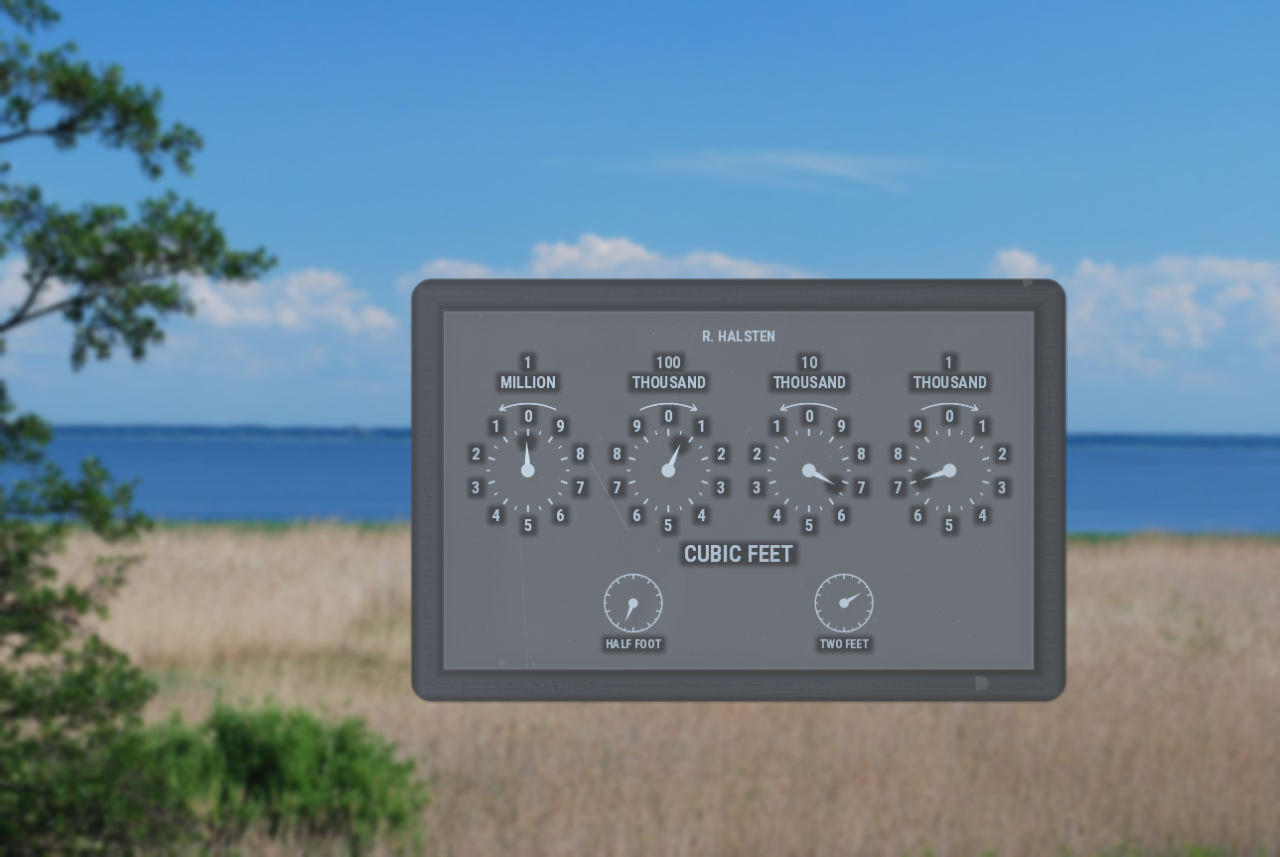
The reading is ft³ 6700
